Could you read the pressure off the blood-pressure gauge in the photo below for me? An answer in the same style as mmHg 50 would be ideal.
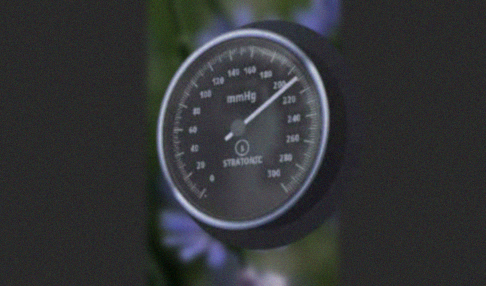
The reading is mmHg 210
